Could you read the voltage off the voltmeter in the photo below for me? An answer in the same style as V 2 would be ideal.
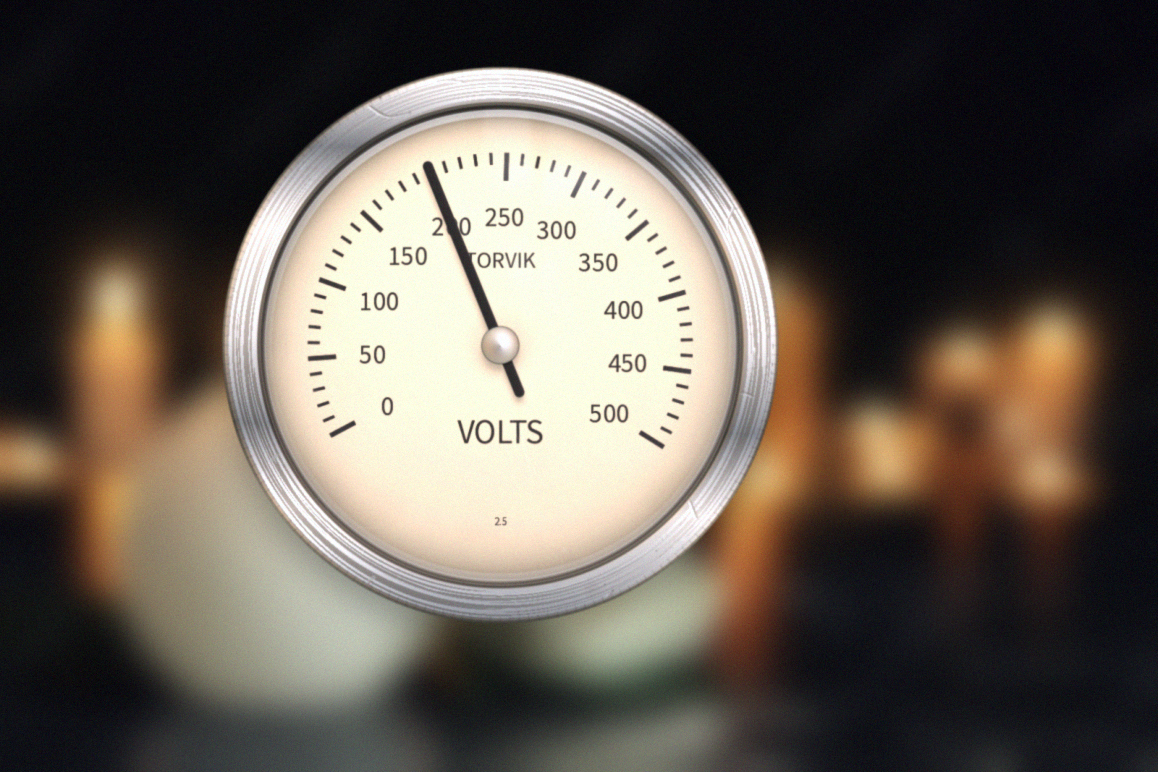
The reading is V 200
